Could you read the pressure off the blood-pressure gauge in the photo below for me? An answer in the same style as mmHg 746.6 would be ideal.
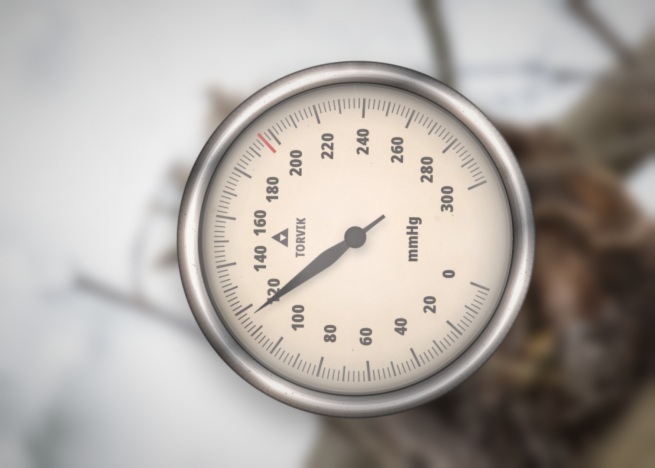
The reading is mmHg 116
